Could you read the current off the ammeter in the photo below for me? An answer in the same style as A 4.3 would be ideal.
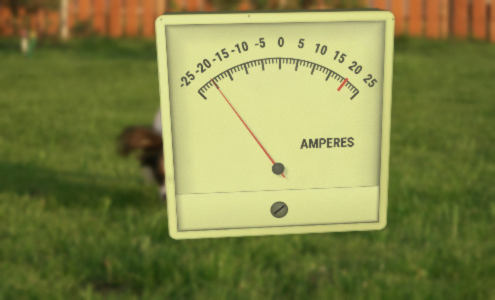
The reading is A -20
